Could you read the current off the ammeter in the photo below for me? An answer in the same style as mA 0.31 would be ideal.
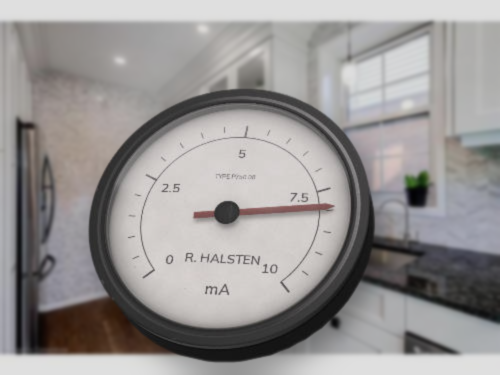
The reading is mA 8
